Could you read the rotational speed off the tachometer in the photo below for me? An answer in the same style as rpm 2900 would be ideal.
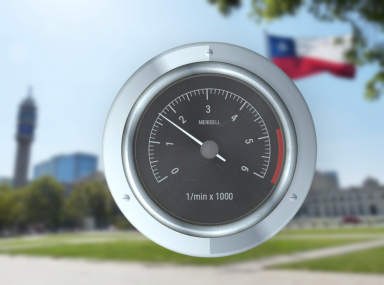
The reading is rpm 1700
